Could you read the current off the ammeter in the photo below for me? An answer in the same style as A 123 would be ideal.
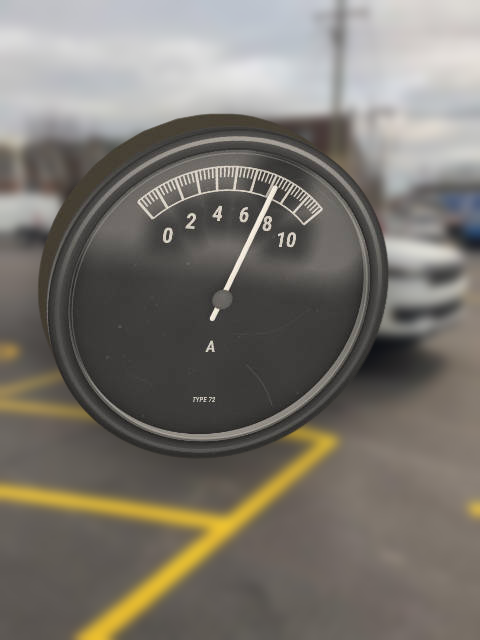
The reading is A 7
